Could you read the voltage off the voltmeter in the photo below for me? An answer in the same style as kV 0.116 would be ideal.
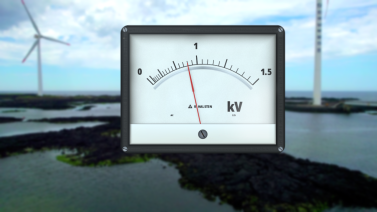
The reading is kV 0.9
